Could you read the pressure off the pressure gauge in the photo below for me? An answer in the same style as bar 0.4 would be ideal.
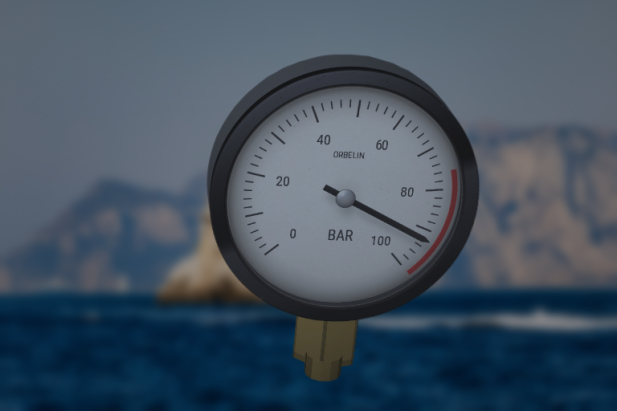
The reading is bar 92
